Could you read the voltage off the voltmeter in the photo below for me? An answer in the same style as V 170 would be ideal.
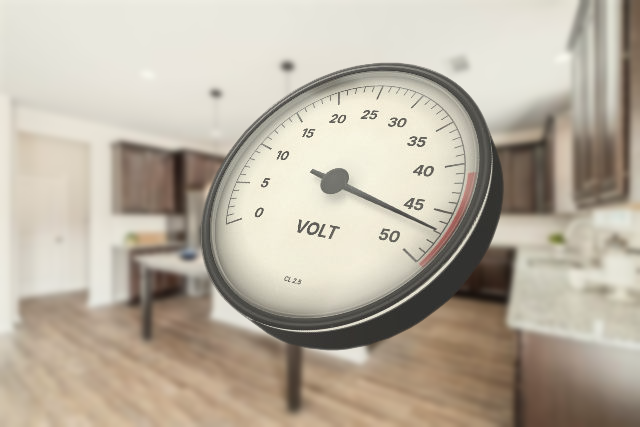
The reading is V 47
